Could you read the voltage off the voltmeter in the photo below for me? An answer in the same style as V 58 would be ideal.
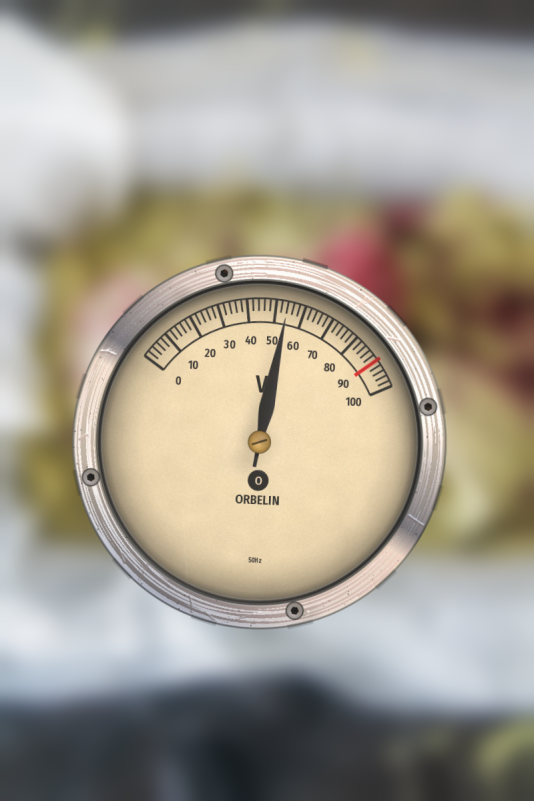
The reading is V 54
